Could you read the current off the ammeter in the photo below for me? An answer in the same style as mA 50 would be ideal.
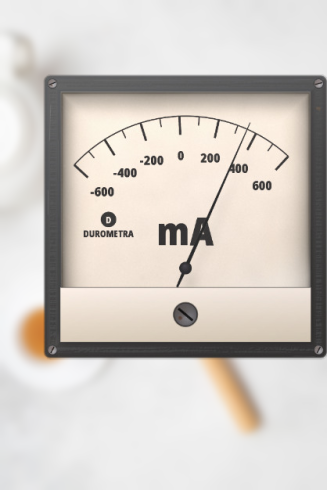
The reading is mA 350
